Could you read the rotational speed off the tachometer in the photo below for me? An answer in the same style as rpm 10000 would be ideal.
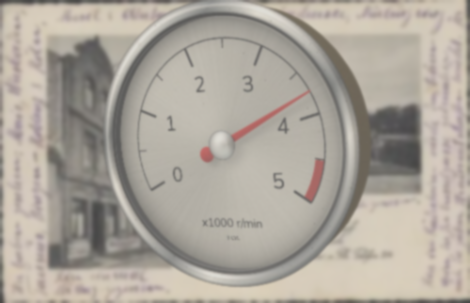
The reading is rpm 3750
